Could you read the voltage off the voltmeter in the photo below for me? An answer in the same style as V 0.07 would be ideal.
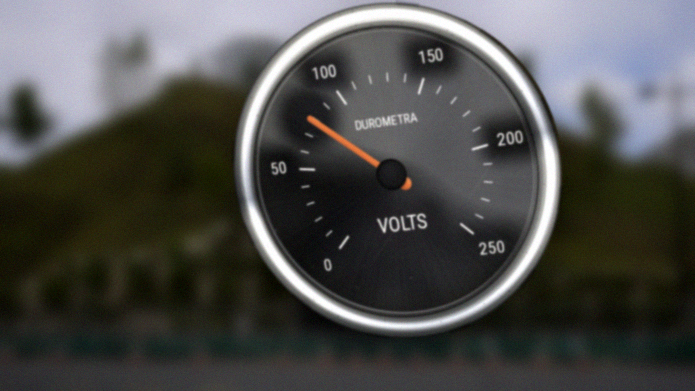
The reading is V 80
